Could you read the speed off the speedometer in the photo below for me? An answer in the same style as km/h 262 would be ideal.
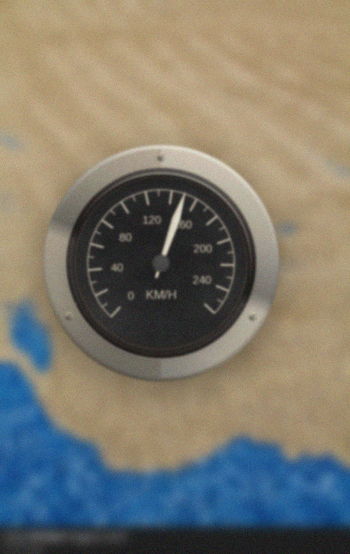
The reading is km/h 150
